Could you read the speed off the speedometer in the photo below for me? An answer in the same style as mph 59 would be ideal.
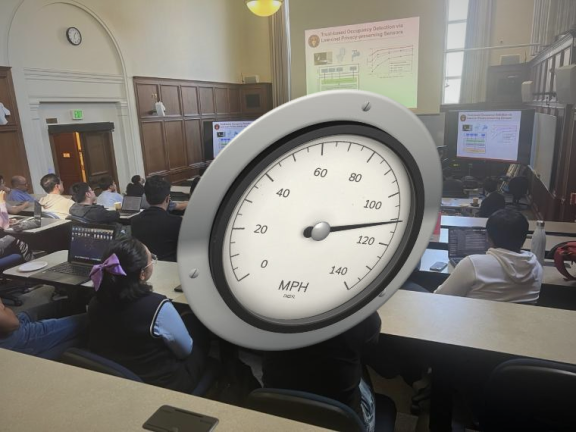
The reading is mph 110
